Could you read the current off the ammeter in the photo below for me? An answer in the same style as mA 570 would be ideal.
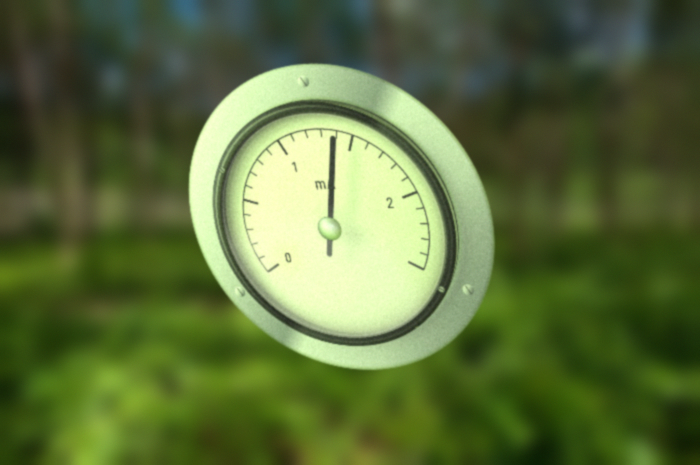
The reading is mA 1.4
